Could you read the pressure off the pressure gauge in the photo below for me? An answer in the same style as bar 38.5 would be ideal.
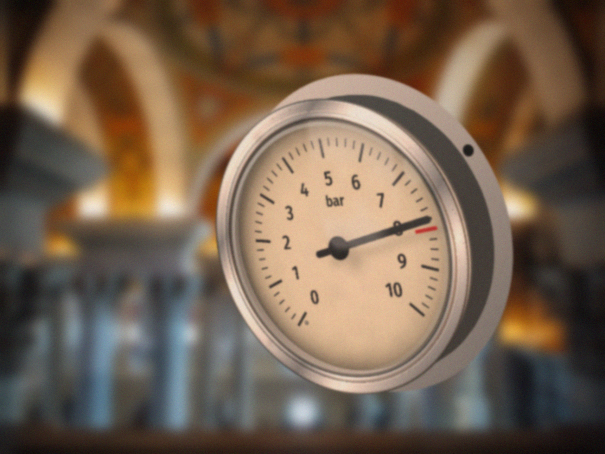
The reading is bar 8
